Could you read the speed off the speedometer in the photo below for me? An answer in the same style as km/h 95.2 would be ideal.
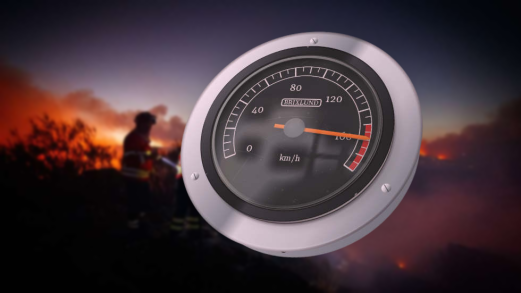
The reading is km/h 160
